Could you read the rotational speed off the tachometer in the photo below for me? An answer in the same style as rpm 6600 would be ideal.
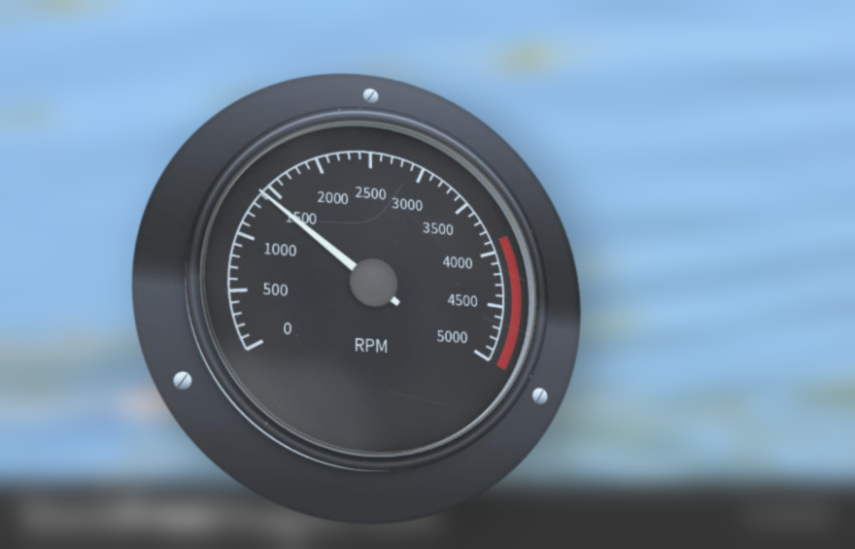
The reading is rpm 1400
